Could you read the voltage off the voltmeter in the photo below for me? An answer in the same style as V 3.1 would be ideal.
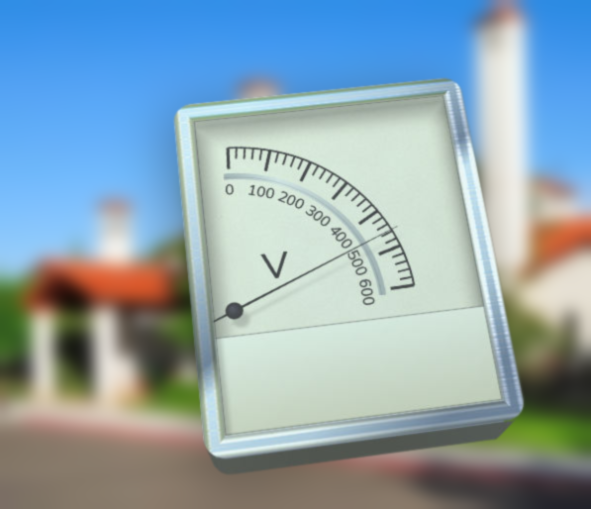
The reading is V 460
